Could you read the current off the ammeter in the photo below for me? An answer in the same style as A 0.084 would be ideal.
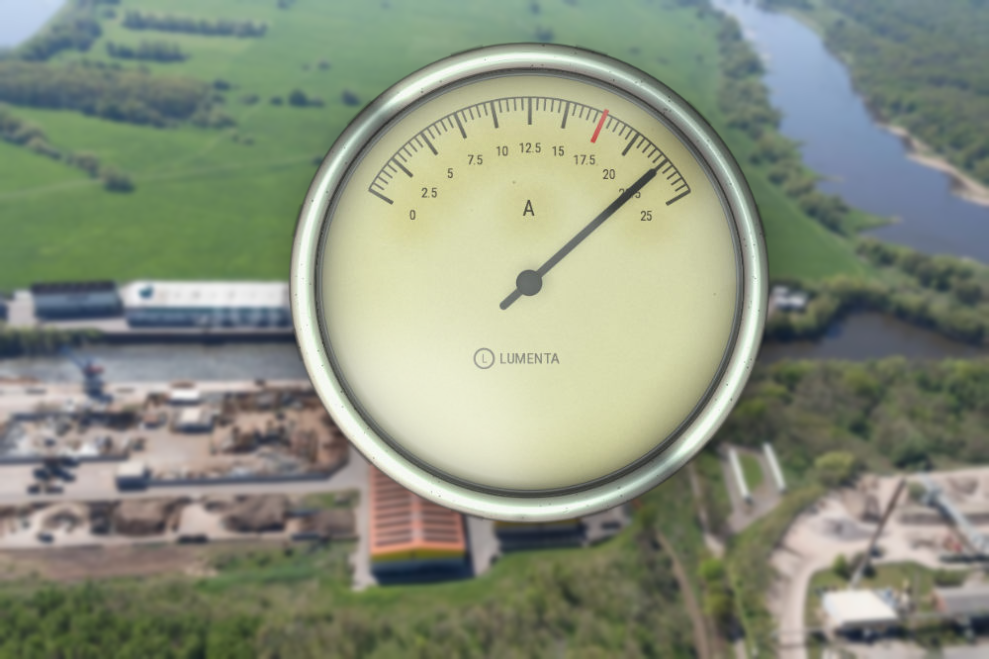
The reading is A 22.5
